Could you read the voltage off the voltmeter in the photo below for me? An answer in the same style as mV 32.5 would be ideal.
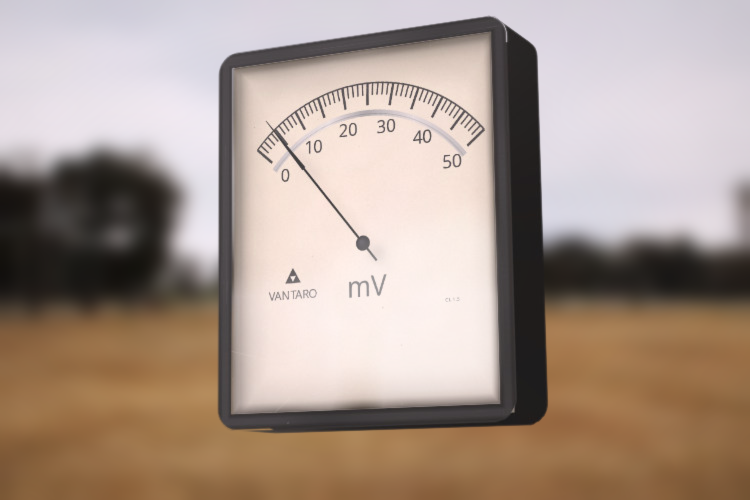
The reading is mV 5
